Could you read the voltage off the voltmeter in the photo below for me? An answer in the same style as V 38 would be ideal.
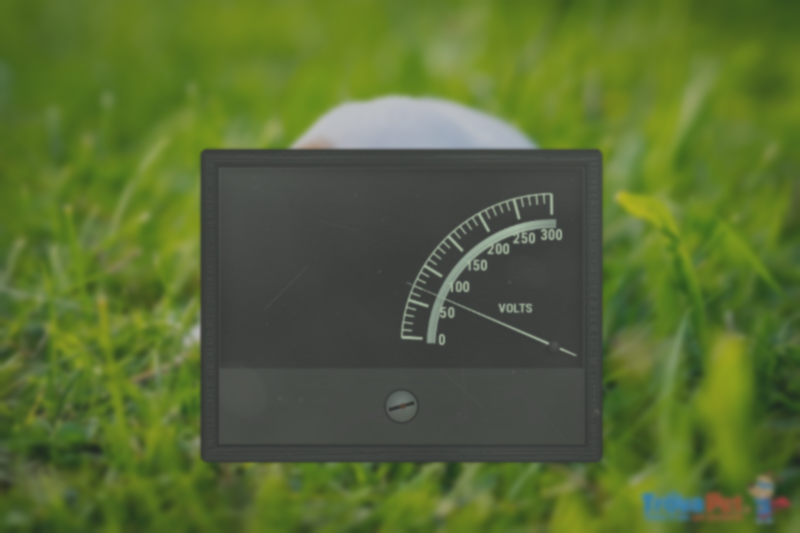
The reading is V 70
